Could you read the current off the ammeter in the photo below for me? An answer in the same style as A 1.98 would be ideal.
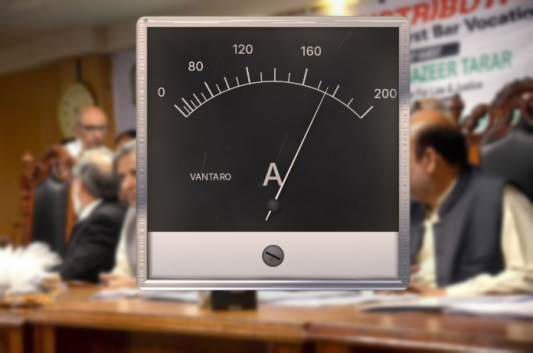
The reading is A 175
